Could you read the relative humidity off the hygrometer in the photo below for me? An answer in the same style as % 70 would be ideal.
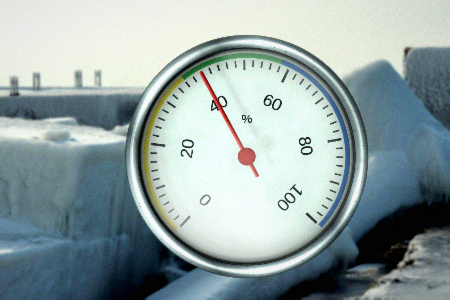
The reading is % 40
